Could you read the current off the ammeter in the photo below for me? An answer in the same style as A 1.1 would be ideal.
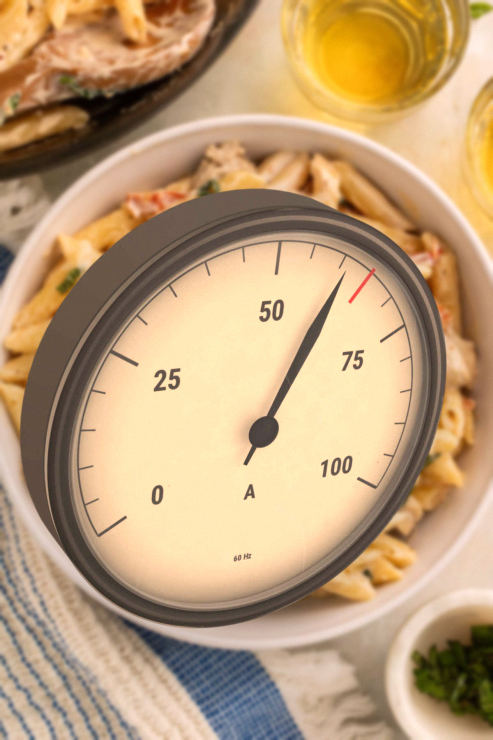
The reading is A 60
